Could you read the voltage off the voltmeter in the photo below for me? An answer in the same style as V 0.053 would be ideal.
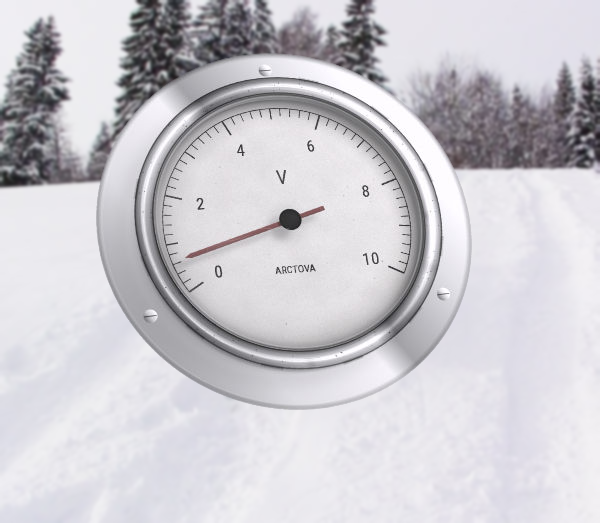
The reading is V 0.6
